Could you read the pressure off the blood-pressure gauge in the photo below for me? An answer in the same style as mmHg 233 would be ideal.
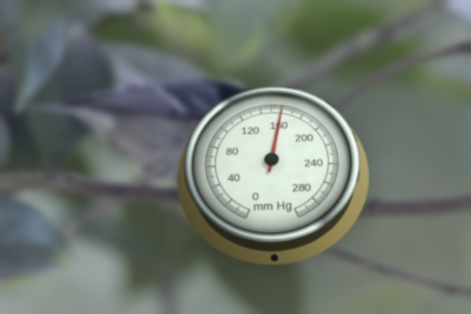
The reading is mmHg 160
